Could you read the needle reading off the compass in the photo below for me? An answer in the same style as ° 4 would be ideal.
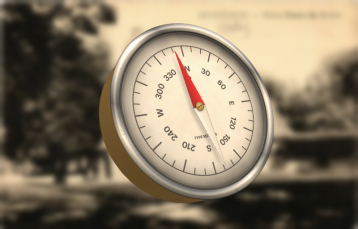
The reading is ° 350
